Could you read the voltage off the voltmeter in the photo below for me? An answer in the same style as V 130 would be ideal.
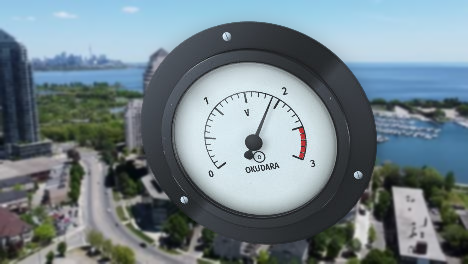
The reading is V 1.9
